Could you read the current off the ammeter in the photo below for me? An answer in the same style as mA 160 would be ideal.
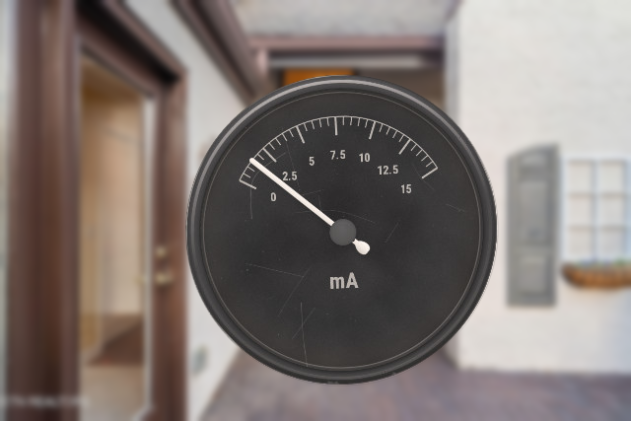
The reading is mA 1.5
